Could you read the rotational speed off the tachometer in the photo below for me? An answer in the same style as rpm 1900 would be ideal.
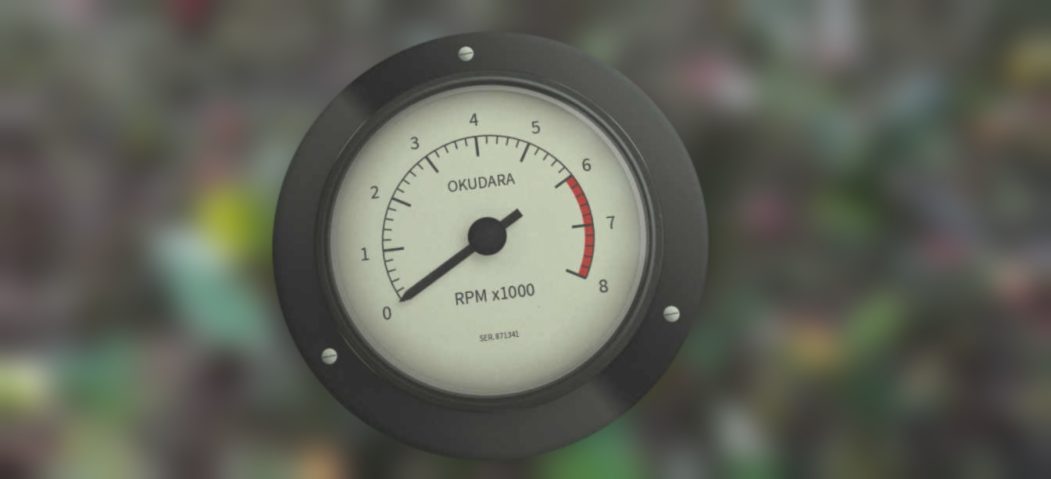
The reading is rpm 0
